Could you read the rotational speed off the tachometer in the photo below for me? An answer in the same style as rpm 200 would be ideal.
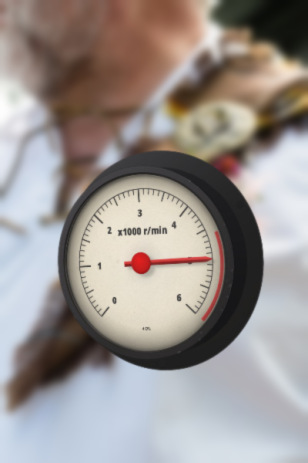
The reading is rpm 5000
